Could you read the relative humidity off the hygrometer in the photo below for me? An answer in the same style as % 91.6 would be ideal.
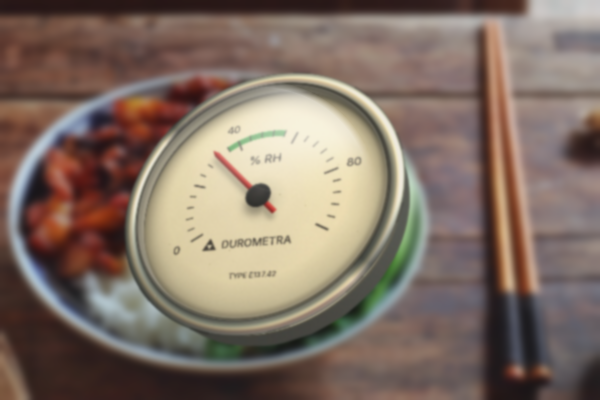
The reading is % 32
